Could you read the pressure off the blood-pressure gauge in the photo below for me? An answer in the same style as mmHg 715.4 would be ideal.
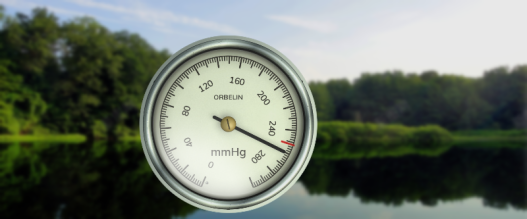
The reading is mmHg 260
